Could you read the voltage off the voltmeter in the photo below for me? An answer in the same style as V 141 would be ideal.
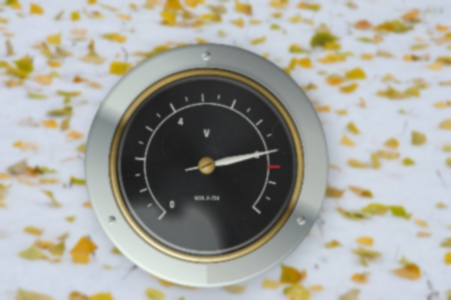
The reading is V 8
